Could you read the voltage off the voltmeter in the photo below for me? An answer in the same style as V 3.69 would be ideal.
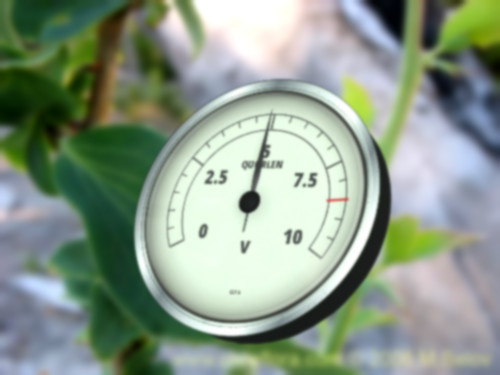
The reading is V 5
